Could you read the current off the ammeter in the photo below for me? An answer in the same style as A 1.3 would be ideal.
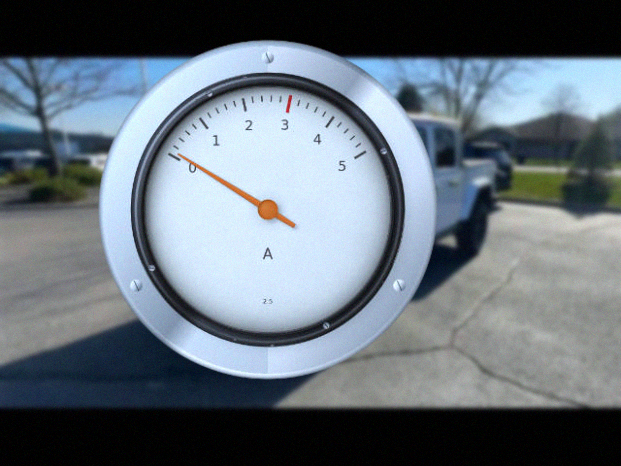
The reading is A 0.1
